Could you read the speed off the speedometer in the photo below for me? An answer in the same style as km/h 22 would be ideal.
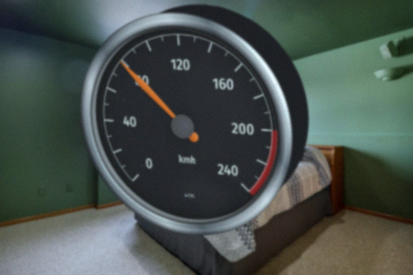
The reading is km/h 80
